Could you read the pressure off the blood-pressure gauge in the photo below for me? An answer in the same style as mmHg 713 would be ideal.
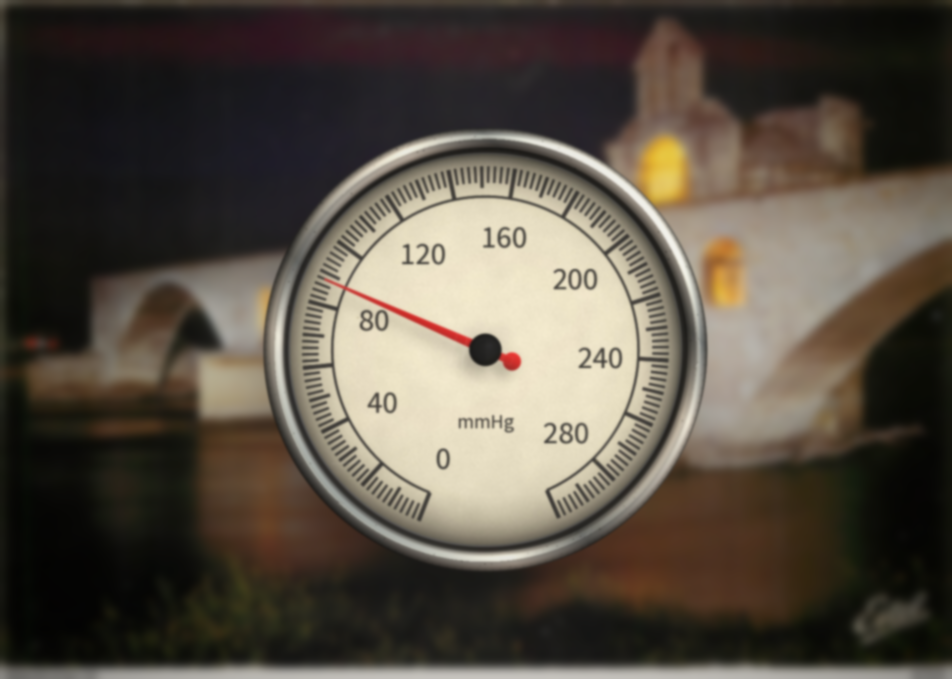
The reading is mmHg 88
